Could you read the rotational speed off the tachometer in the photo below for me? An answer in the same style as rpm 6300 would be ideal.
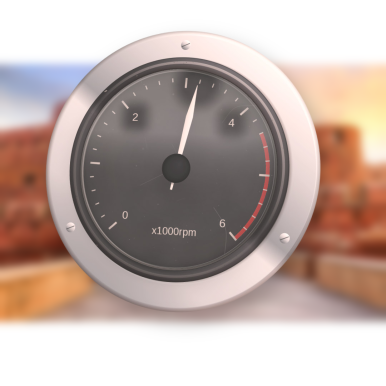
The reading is rpm 3200
